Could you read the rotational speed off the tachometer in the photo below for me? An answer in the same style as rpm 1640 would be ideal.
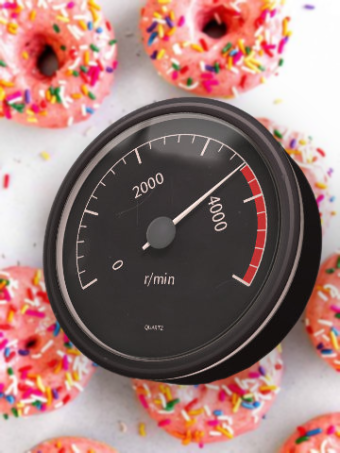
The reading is rpm 3600
